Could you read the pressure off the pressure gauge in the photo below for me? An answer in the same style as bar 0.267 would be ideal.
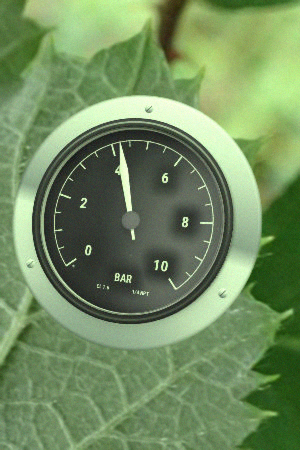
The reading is bar 4.25
